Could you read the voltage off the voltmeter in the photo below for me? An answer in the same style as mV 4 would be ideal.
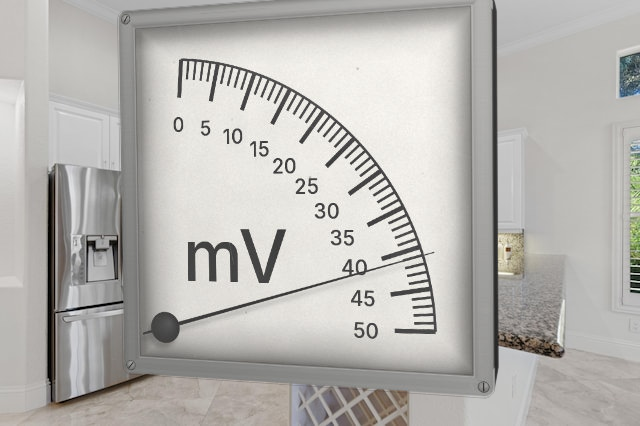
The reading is mV 41
